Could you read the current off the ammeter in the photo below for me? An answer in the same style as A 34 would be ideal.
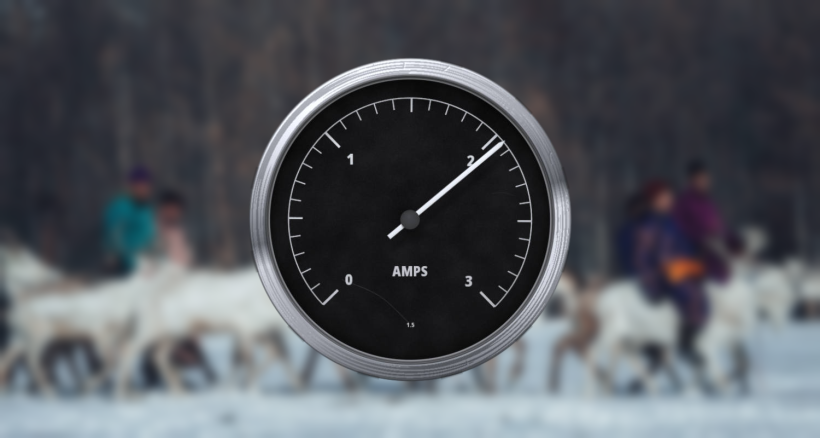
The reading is A 2.05
